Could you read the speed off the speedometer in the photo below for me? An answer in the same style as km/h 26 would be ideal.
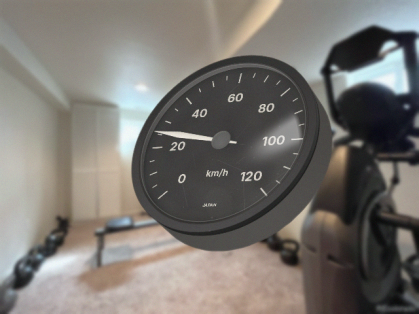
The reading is km/h 25
